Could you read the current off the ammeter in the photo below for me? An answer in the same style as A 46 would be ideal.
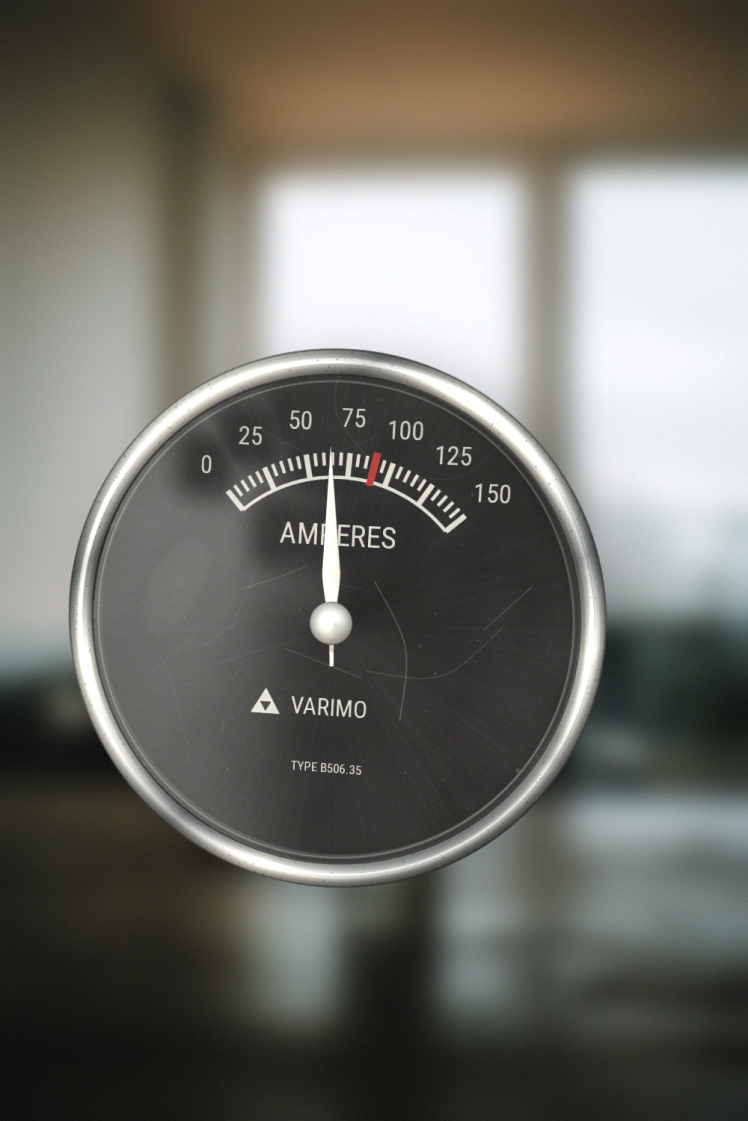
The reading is A 65
